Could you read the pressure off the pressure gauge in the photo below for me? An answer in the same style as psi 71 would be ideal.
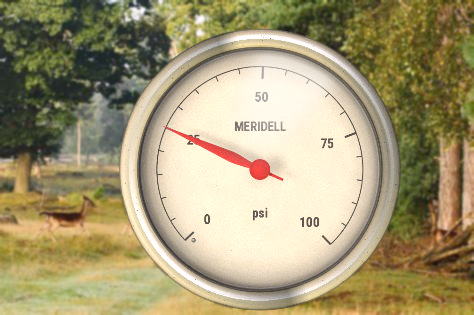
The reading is psi 25
